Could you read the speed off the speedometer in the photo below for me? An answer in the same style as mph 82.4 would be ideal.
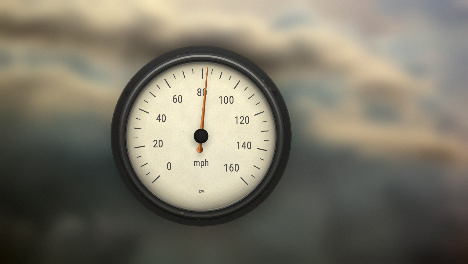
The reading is mph 82.5
